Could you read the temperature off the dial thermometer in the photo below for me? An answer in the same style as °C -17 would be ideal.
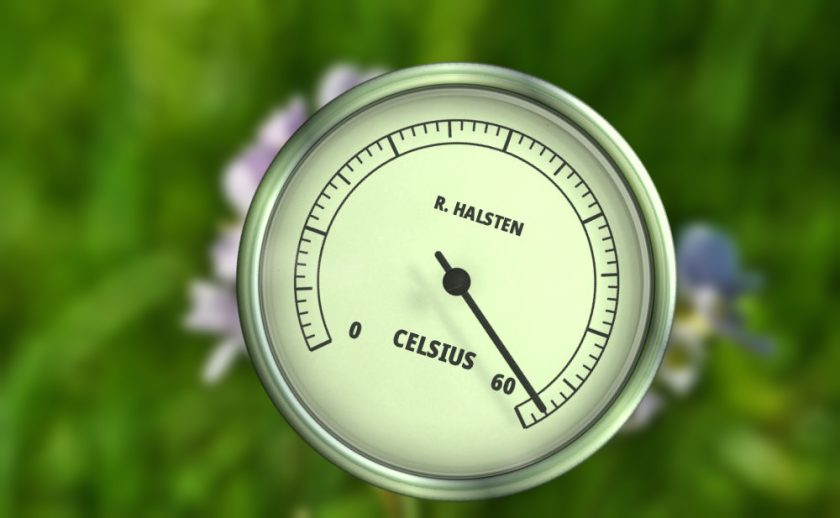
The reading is °C 58
